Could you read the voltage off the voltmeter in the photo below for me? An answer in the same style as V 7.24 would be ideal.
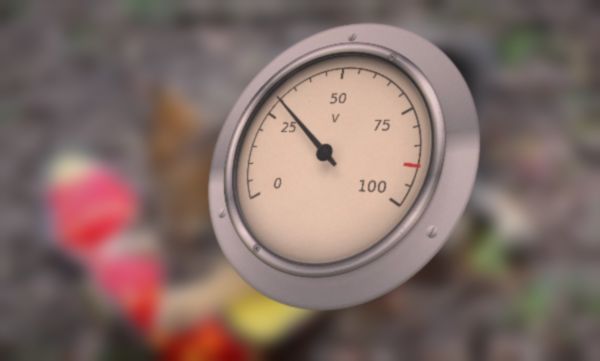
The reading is V 30
